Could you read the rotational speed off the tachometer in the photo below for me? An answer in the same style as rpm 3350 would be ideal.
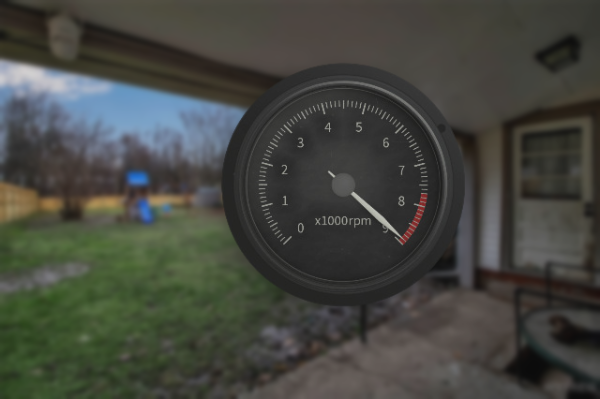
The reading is rpm 8900
